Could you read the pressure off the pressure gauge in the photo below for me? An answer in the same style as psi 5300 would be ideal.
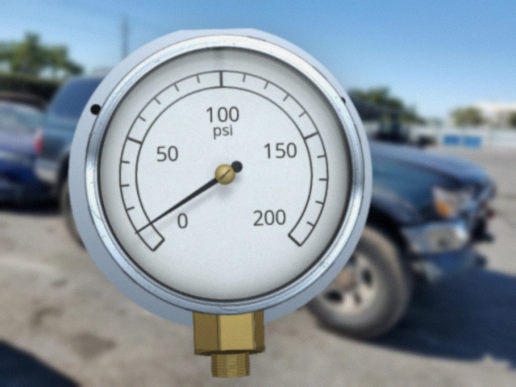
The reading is psi 10
